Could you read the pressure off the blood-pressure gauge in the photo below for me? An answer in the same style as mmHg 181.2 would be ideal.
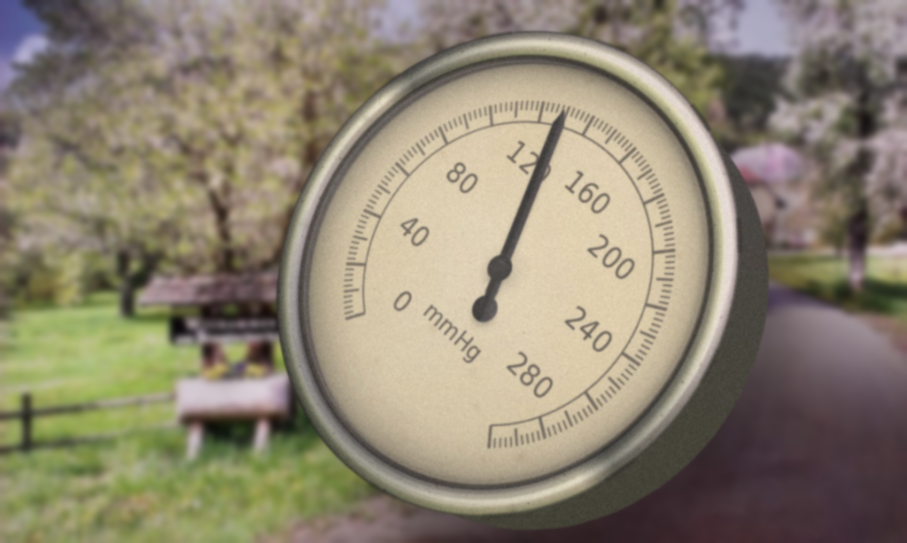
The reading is mmHg 130
